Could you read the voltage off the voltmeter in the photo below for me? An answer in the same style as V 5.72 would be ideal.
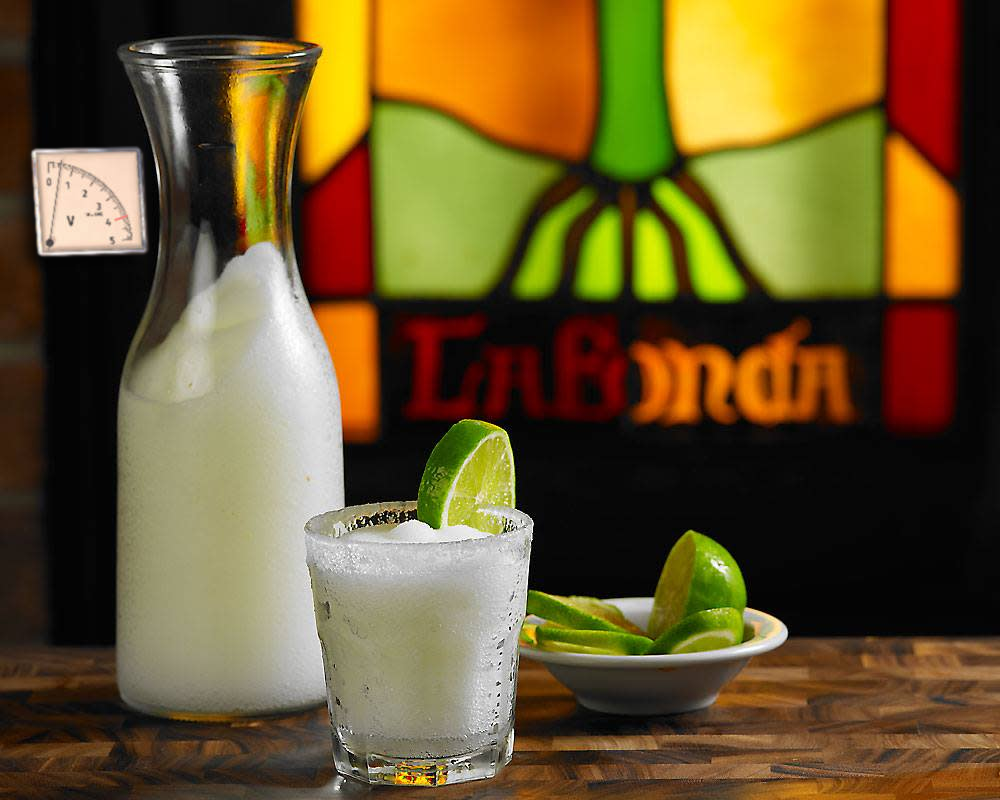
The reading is V 0.5
